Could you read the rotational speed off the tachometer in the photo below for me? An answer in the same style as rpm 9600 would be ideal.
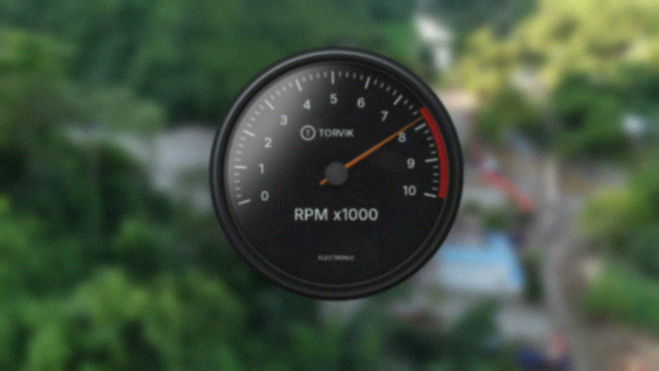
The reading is rpm 7800
